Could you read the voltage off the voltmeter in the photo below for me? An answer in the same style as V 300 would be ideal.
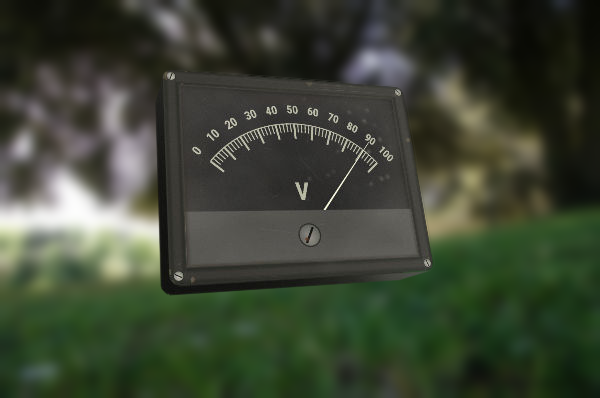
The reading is V 90
